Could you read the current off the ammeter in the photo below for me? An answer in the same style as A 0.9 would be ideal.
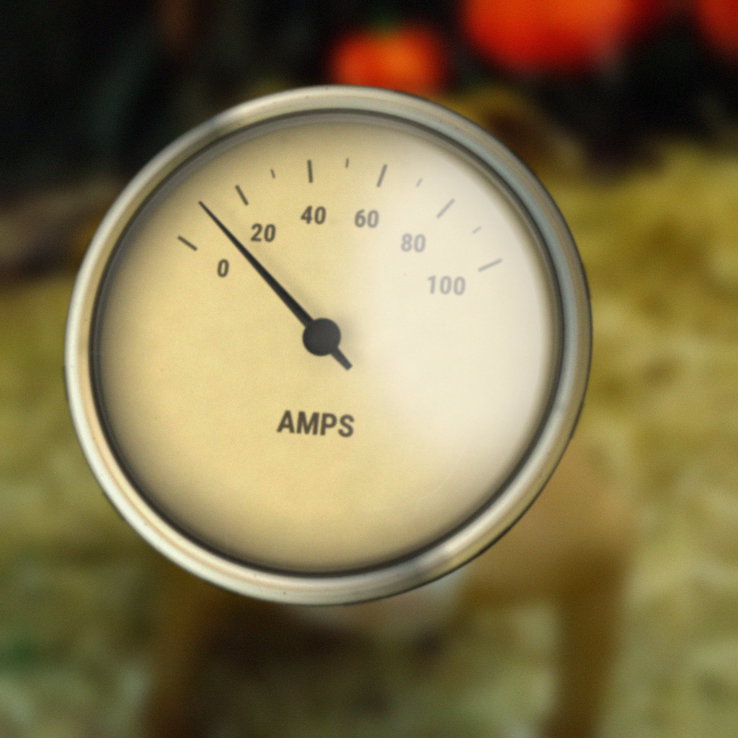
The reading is A 10
